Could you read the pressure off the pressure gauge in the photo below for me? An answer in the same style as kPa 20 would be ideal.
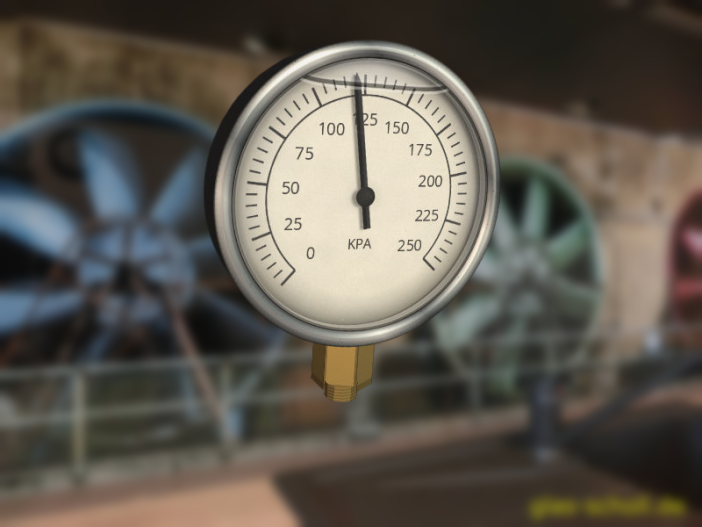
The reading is kPa 120
